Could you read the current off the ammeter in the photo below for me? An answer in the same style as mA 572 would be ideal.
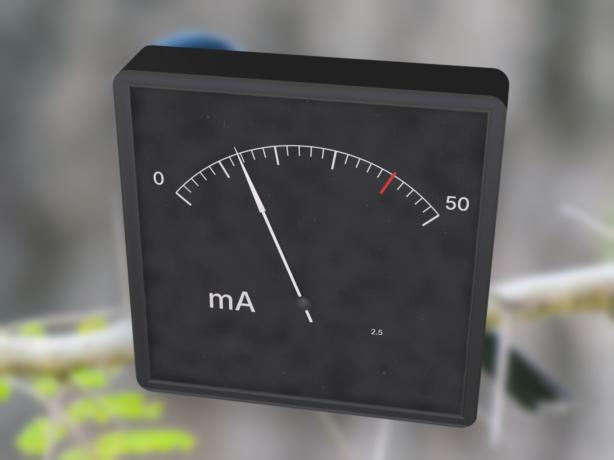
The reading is mA 14
